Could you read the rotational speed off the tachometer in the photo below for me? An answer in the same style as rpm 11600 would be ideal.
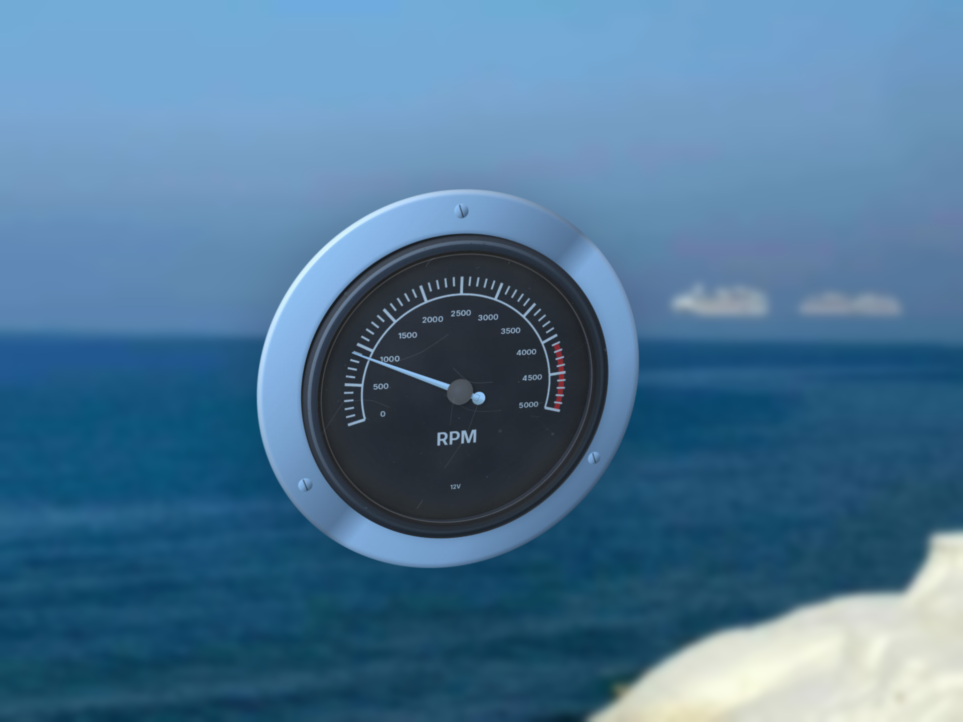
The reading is rpm 900
